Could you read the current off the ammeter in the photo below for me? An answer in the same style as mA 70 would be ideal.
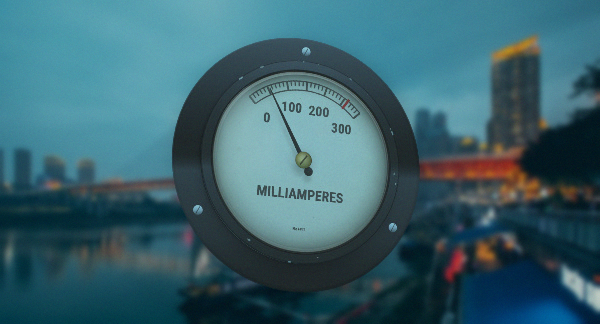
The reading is mA 50
